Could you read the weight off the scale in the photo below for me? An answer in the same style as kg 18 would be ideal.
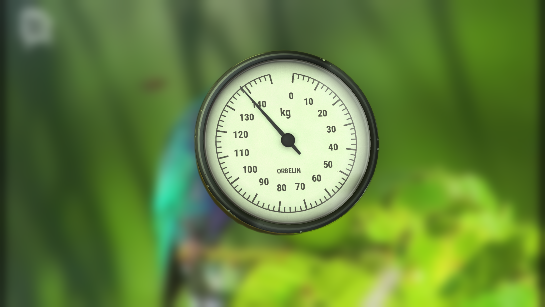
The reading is kg 138
